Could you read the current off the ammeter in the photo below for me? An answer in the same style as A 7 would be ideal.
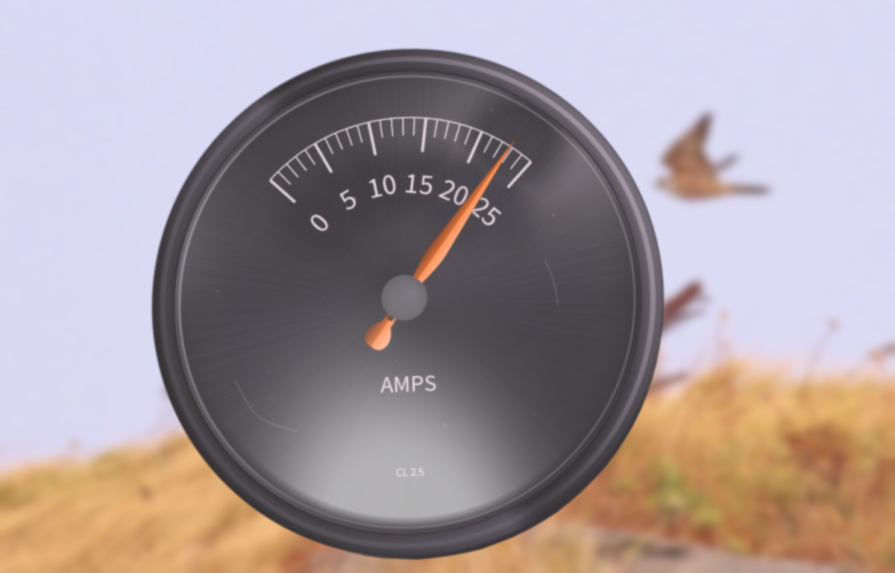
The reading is A 23
